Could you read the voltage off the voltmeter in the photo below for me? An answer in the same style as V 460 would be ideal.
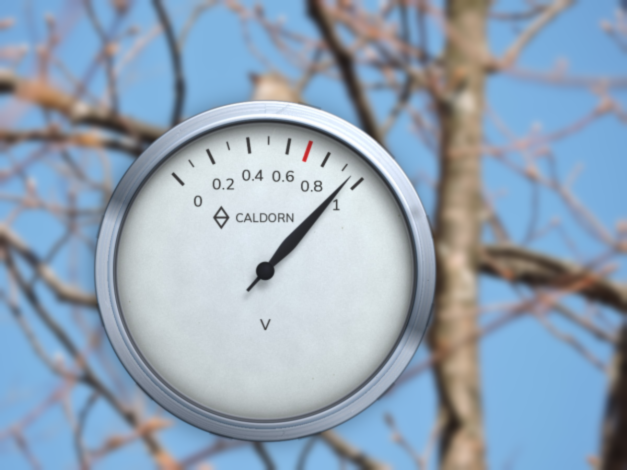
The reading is V 0.95
